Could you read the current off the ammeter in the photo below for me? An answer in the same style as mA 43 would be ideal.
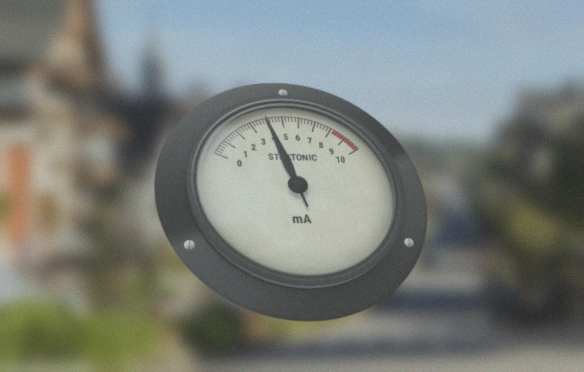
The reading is mA 4
